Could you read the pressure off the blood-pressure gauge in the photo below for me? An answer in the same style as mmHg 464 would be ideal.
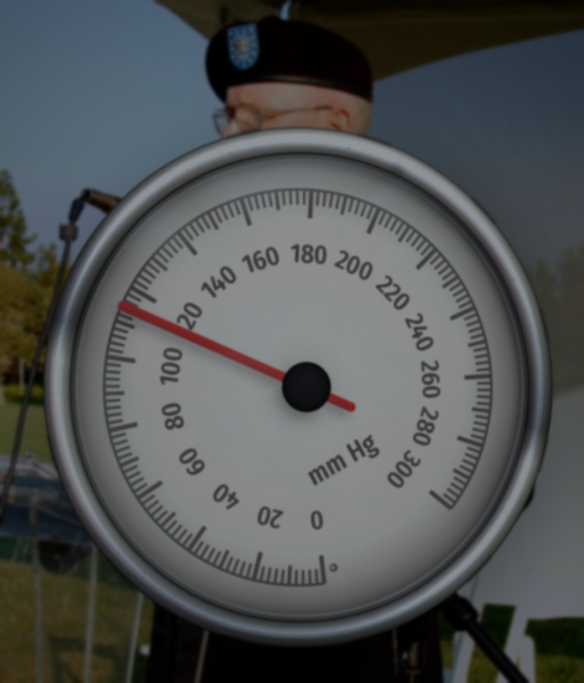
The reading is mmHg 114
